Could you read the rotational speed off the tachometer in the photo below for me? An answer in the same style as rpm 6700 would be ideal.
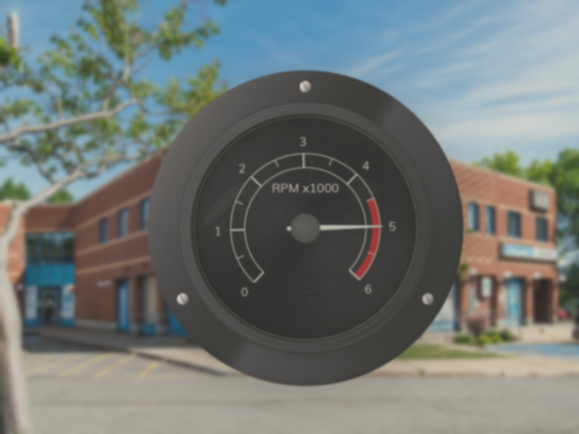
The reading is rpm 5000
